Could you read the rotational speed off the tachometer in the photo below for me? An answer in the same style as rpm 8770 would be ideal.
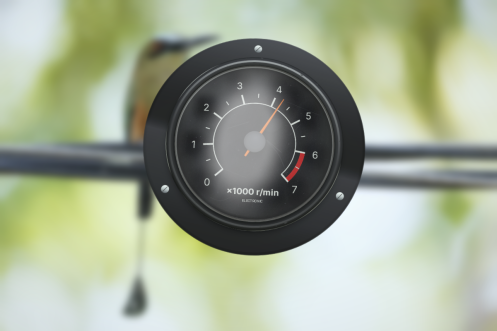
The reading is rpm 4250
